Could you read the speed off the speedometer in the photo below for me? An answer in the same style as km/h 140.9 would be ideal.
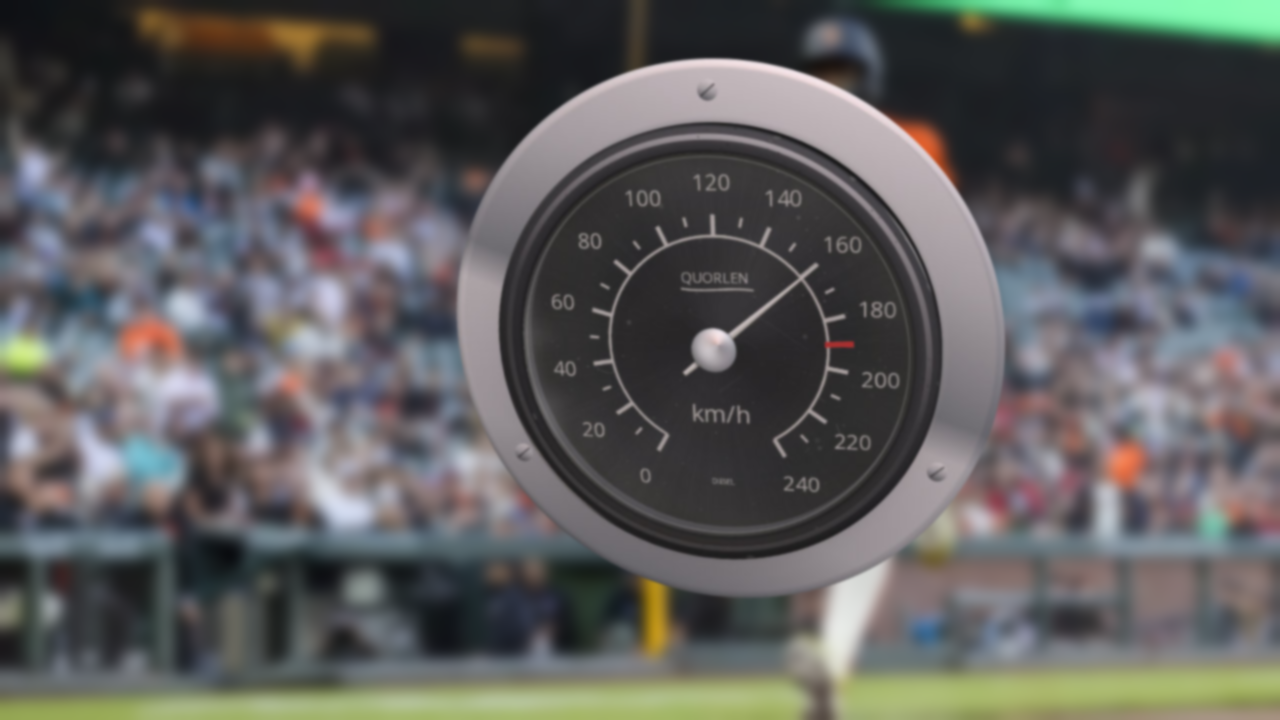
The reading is km/h 160
